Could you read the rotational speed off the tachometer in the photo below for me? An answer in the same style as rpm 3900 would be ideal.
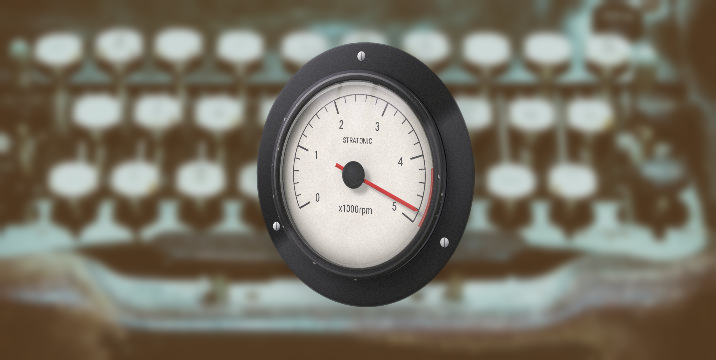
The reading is rpm 4800
